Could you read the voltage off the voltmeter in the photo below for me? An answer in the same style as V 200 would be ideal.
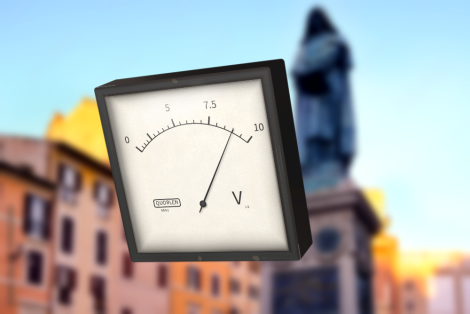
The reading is V 9
